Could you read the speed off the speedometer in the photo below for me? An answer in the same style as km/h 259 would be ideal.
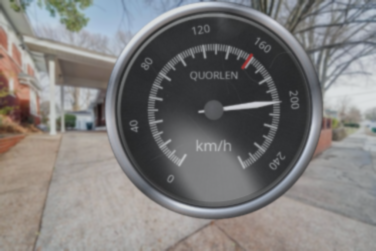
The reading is km/h 200
